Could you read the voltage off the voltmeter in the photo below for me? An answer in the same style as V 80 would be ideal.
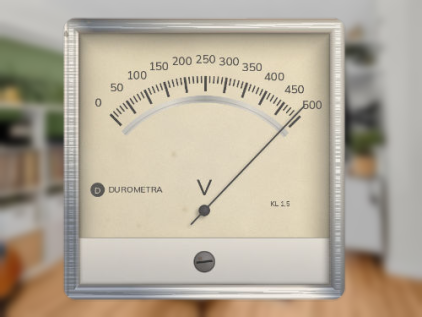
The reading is V 490
